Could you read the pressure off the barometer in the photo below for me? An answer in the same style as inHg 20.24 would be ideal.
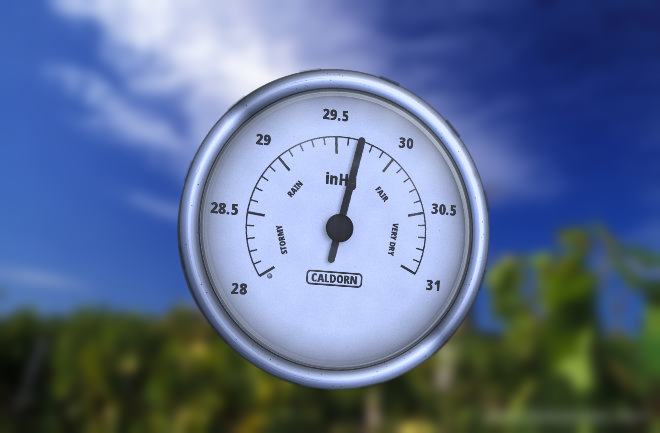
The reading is inHg 29.7
